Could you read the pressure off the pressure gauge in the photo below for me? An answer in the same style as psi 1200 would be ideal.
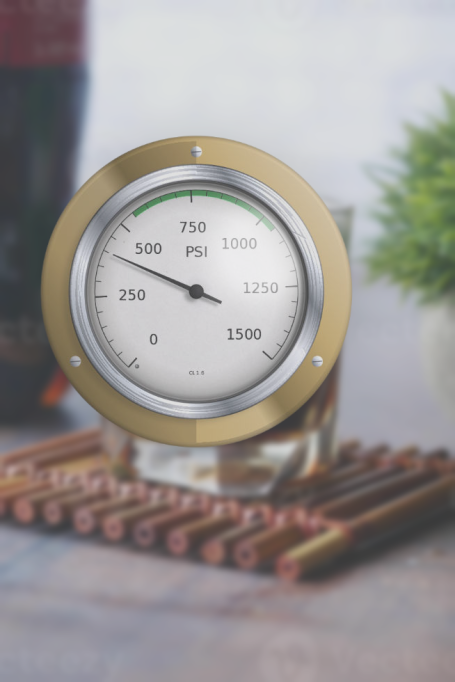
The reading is psi 400
